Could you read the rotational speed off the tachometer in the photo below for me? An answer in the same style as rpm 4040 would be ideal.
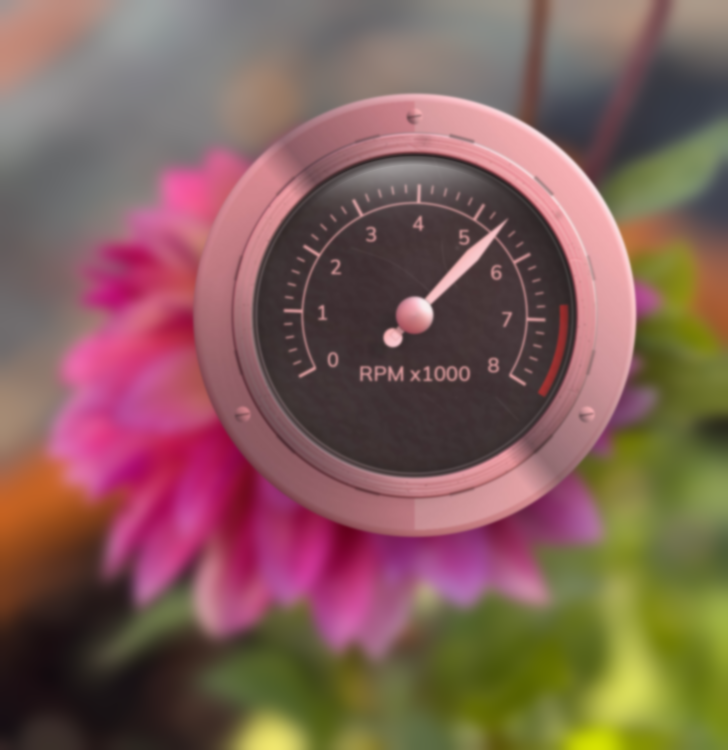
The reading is rpm 5400
